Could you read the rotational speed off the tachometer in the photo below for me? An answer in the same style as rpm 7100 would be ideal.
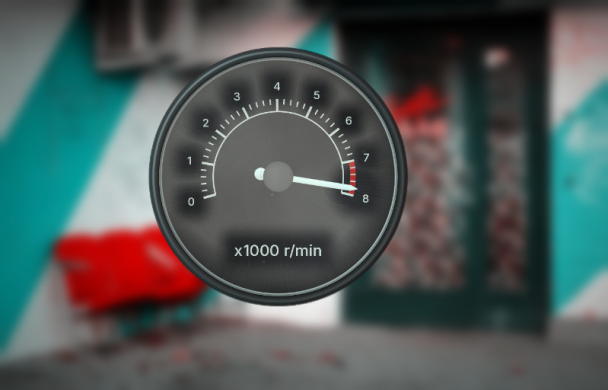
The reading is rpm 7800
